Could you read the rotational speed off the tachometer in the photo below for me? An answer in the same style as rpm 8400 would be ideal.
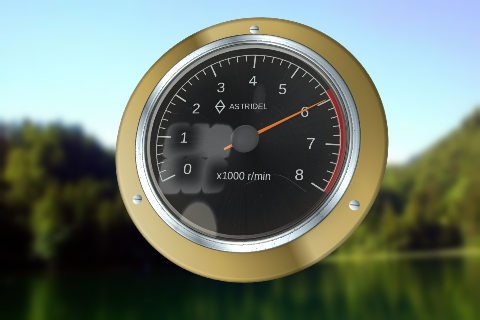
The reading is rpm 6000
